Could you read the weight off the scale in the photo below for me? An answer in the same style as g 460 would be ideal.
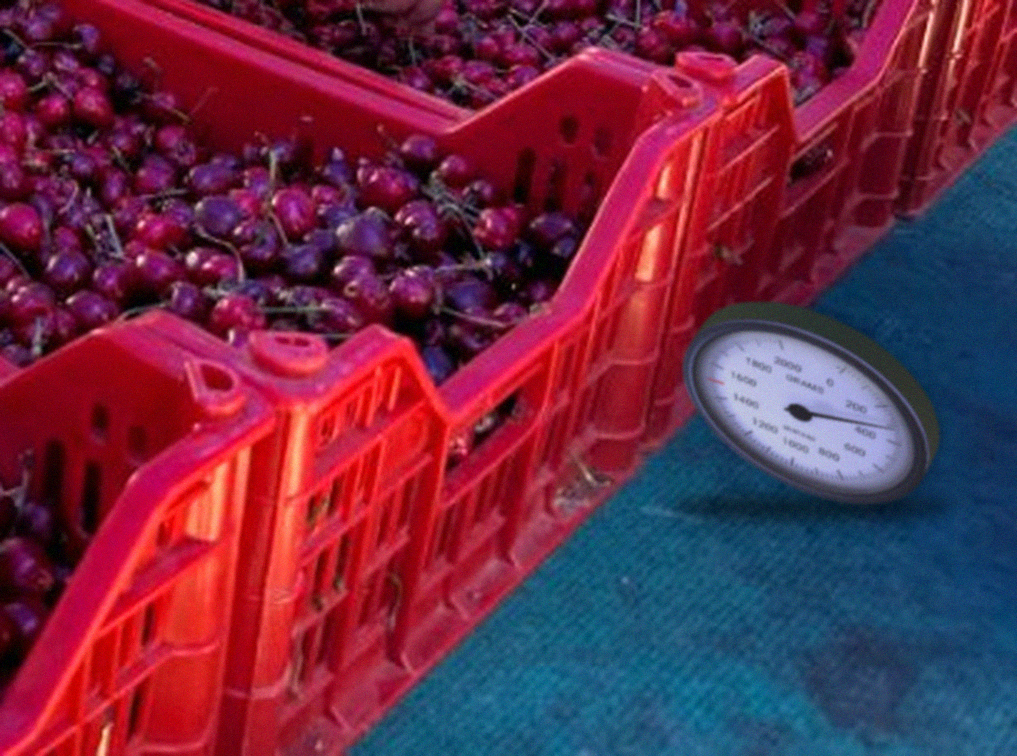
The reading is g 300
